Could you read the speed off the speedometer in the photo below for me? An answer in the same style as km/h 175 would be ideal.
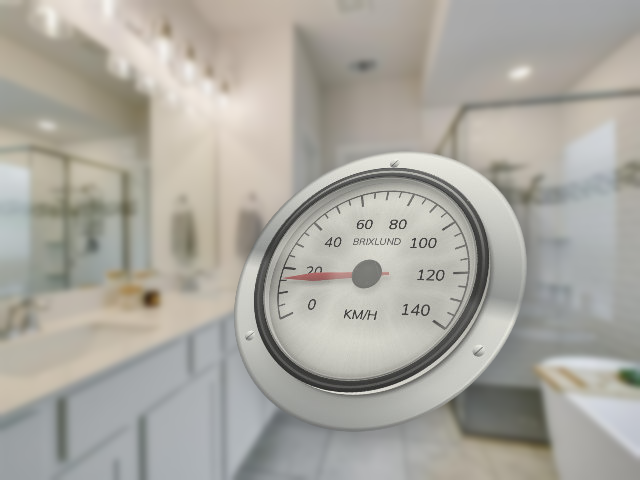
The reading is km/h 15
